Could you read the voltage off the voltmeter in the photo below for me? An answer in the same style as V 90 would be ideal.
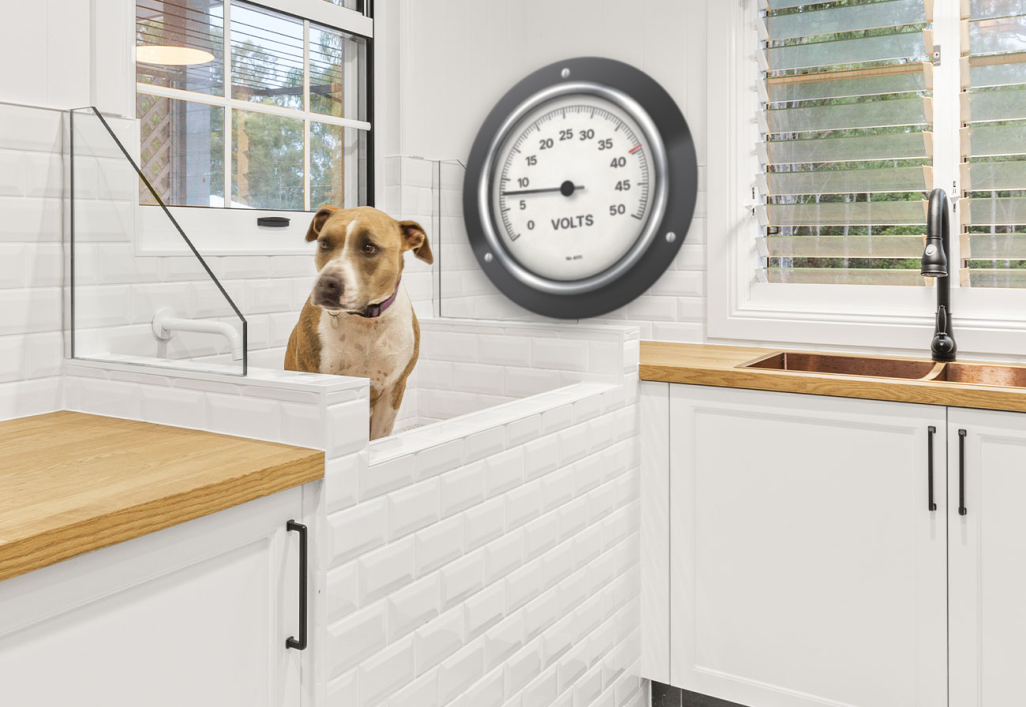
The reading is V 7.5
